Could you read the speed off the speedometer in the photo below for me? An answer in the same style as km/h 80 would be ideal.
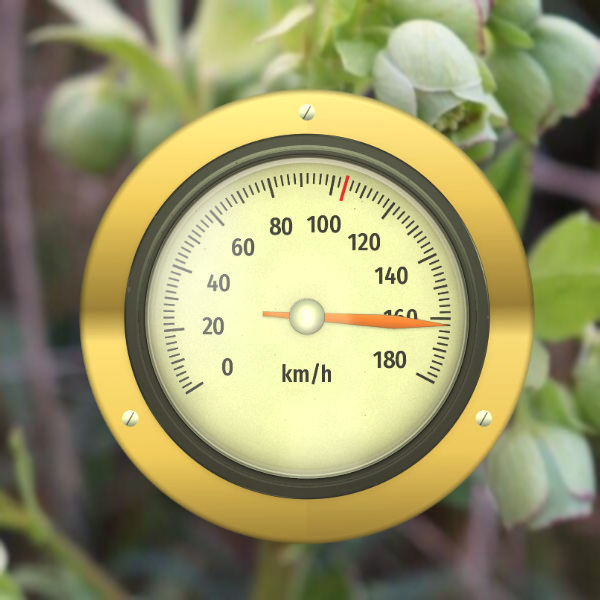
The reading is km/h 162
